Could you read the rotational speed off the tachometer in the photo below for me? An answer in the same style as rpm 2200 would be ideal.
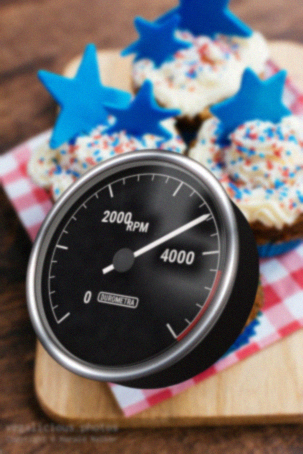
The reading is rpm 3600
